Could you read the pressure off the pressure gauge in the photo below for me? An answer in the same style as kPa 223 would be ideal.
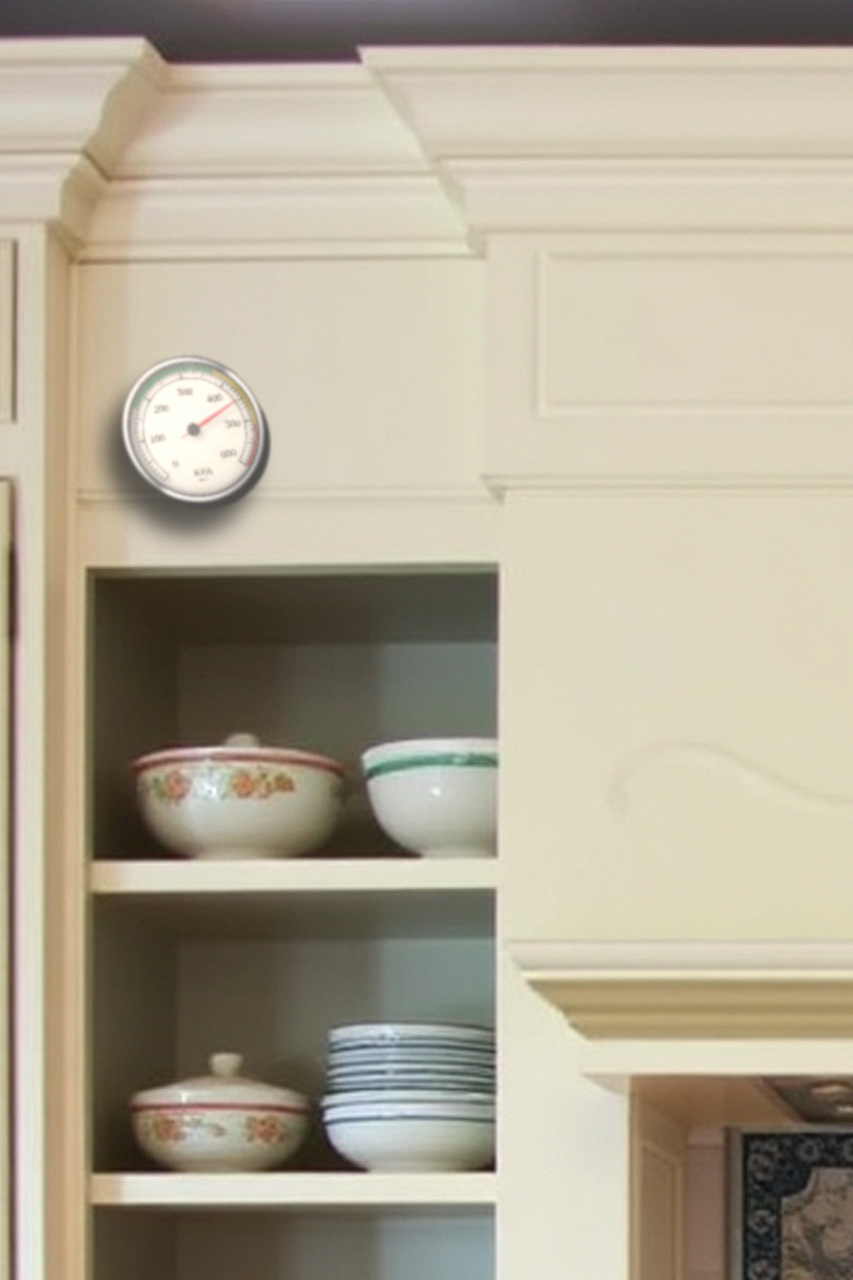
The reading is kPa 450
